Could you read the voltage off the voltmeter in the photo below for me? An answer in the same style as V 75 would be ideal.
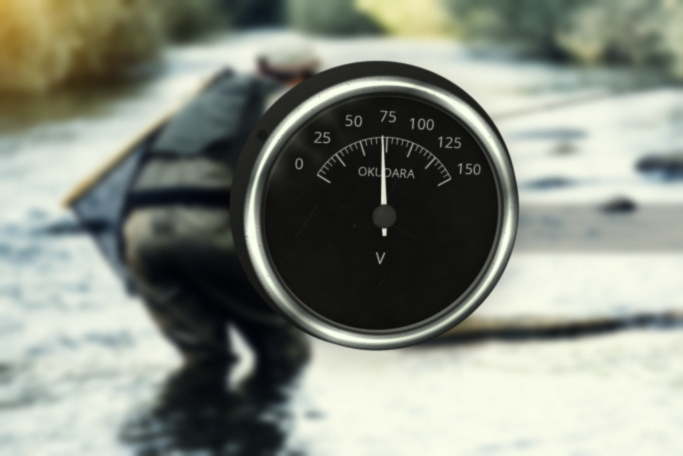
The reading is V 70
